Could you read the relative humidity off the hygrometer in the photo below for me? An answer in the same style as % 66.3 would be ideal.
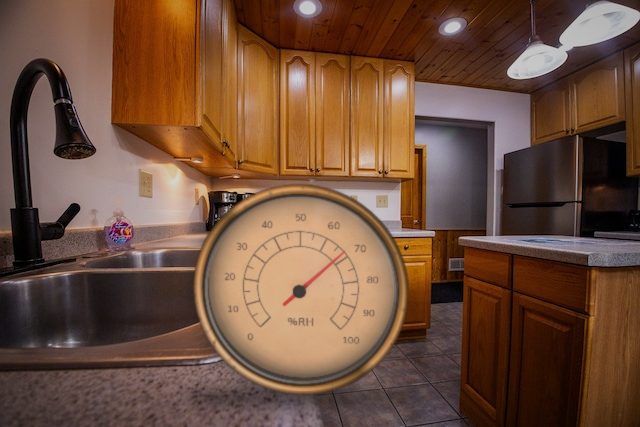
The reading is % 67.5
